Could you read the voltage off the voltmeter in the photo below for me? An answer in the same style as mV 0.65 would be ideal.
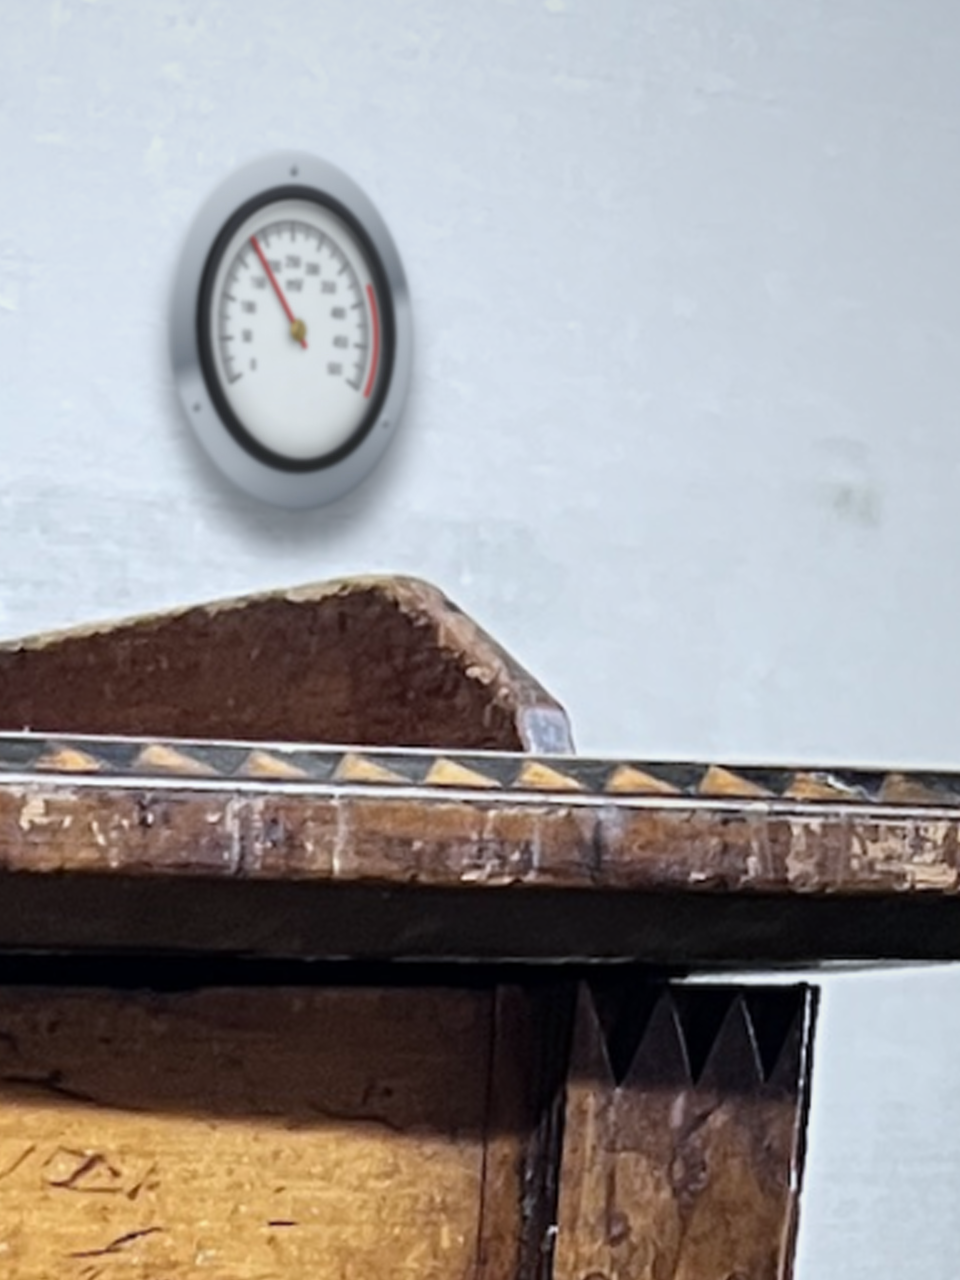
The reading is mV 175
